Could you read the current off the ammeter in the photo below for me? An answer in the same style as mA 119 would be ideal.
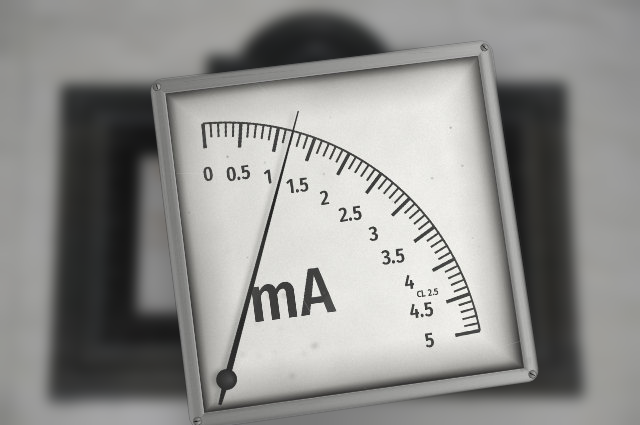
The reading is mA 1.2
